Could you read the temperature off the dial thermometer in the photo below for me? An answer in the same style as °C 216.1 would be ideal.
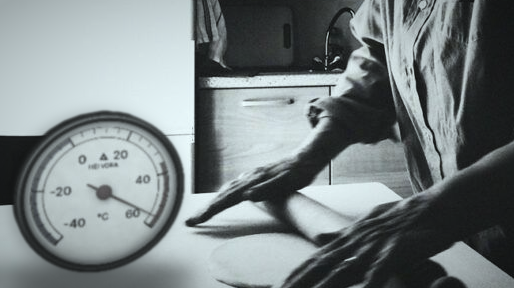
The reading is °C 56
